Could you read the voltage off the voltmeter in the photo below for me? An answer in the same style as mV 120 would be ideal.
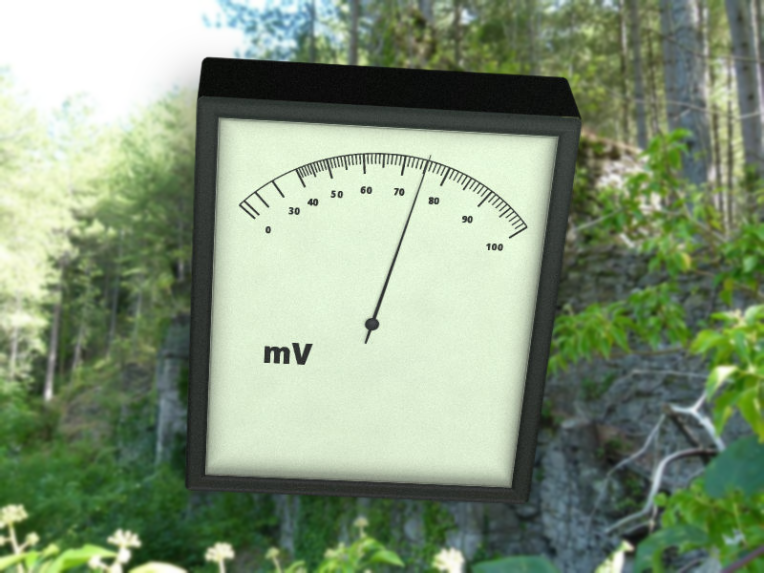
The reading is mV 75
